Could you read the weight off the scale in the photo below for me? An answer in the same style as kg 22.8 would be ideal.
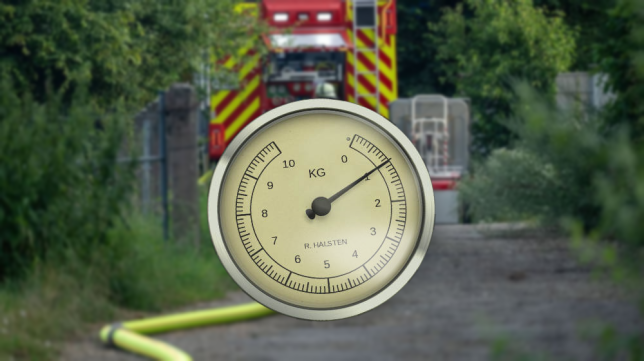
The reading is kg 1
